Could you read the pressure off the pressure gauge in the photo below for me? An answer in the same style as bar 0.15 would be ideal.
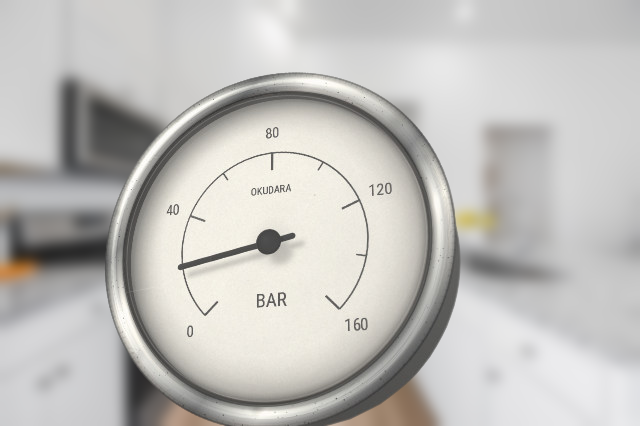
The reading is bar 20
